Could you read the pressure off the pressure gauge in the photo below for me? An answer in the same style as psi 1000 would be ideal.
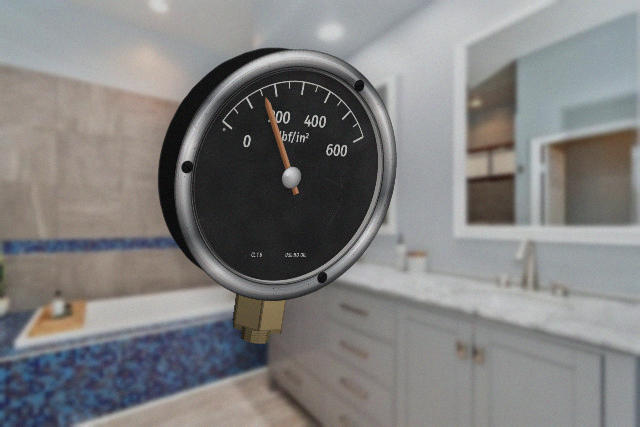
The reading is psi 150
